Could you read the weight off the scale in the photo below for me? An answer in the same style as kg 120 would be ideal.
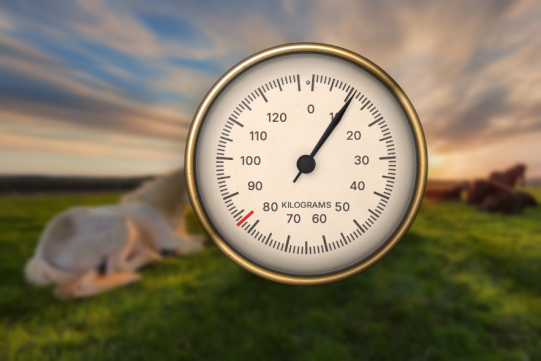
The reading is kg 11
